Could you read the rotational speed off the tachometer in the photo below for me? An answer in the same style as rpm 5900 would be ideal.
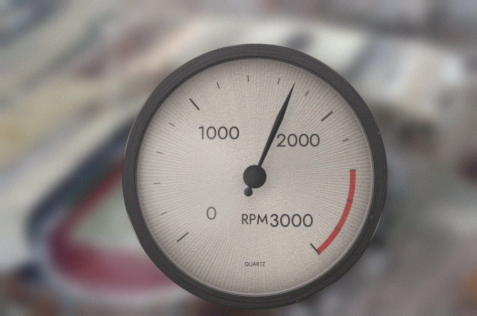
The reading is rpm 1700
